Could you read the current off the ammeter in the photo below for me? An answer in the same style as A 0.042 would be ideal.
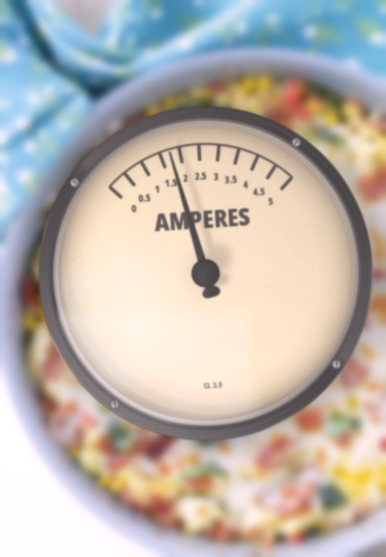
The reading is A 1.75
